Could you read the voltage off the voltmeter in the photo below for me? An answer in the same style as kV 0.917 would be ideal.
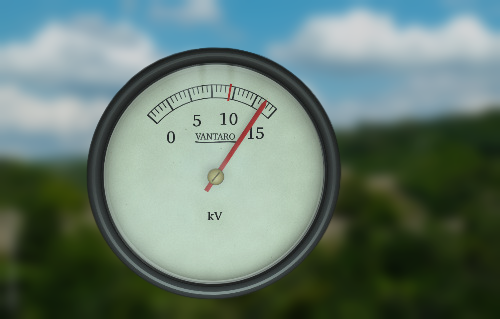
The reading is kV 13.5
